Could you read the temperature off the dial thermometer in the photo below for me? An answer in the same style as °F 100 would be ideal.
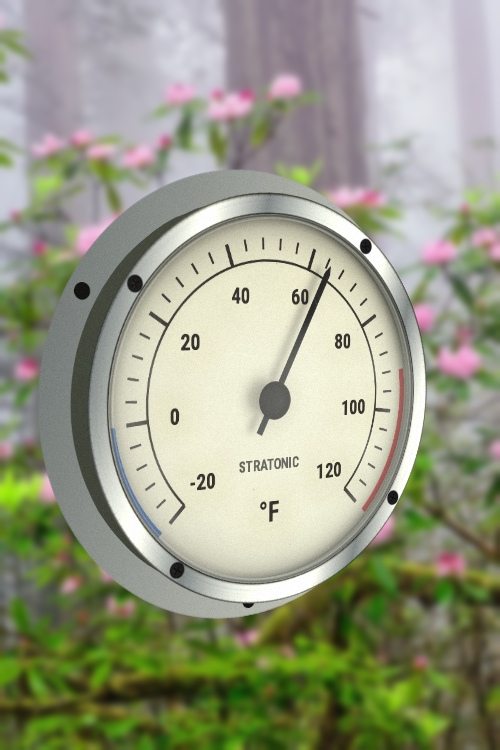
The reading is °F 64
